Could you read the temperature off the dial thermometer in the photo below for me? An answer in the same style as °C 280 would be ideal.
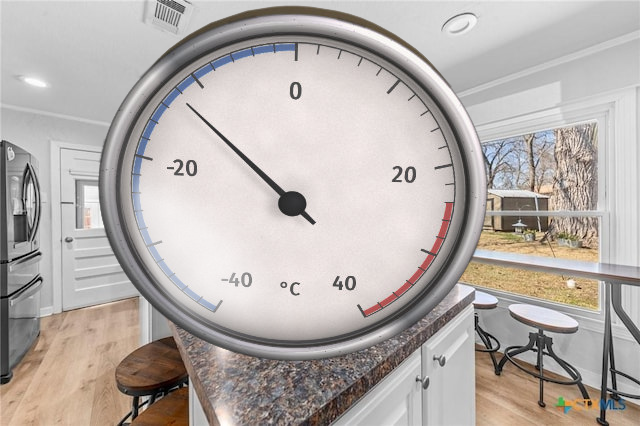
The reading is °C -12
